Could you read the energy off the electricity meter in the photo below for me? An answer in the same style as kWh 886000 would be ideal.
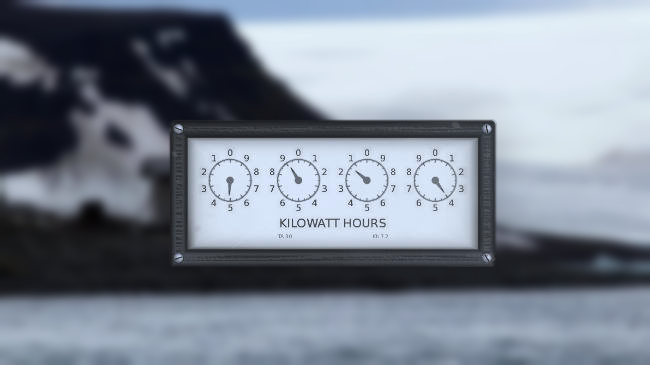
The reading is kWh 4914
